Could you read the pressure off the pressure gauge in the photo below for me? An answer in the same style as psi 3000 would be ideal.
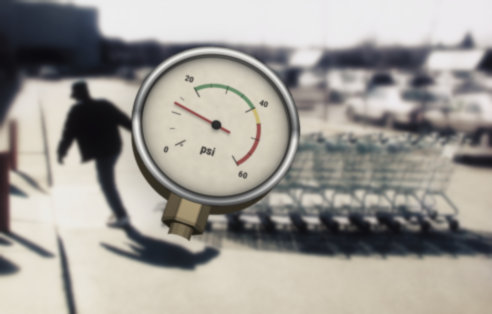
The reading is psi 12.5
